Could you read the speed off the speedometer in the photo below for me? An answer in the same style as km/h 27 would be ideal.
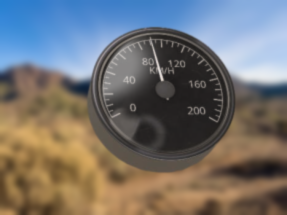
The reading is km/h 90
